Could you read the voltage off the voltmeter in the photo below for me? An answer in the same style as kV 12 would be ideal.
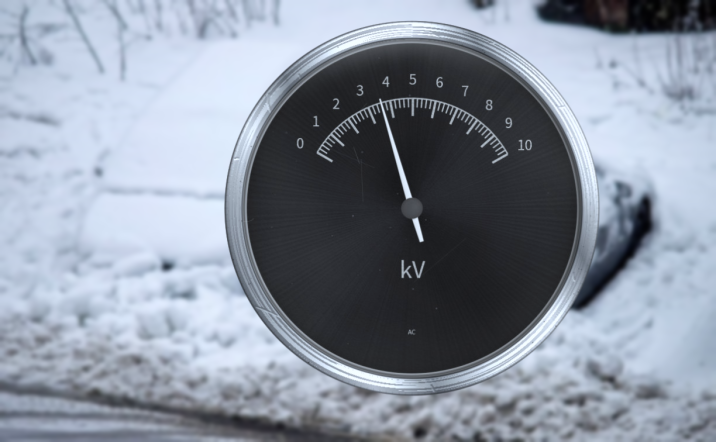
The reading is kV 3.6
